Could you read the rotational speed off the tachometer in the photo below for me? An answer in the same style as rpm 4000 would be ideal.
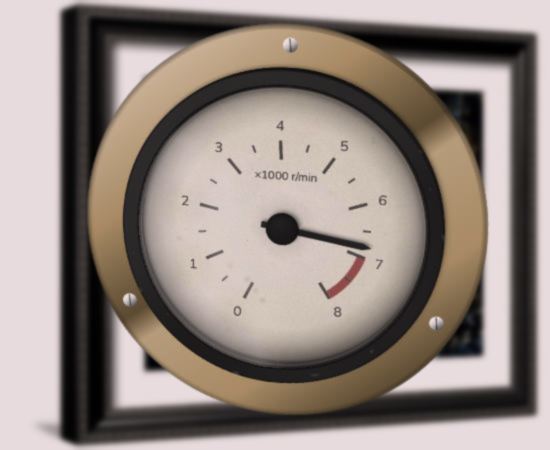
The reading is rpm 6750
